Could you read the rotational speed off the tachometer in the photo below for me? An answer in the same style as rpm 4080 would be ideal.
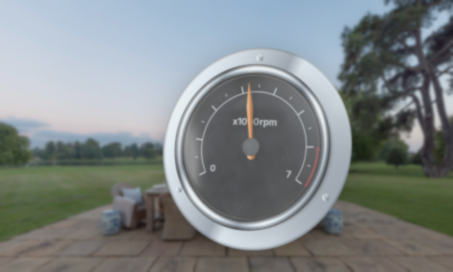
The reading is rpm 3250
